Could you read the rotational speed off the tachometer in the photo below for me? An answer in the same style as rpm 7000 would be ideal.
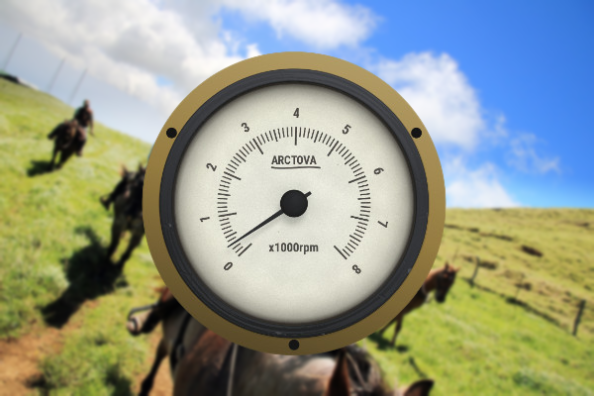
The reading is rpm 300
